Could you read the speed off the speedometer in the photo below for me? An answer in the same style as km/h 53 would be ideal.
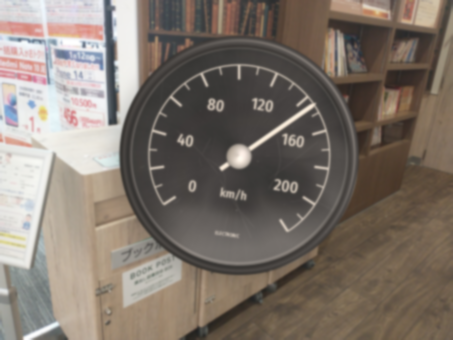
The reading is km/h 145
